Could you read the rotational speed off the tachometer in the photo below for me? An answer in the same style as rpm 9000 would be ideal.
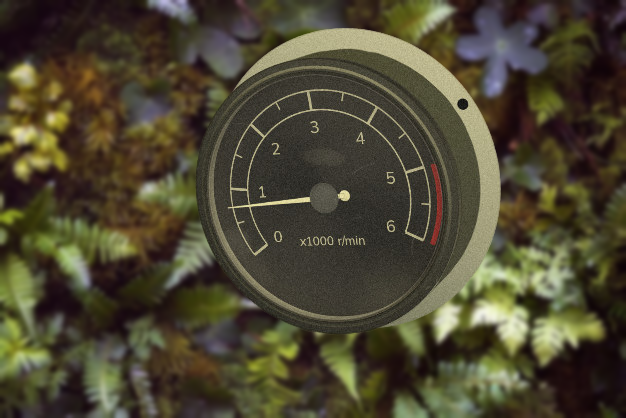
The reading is rpm 750
